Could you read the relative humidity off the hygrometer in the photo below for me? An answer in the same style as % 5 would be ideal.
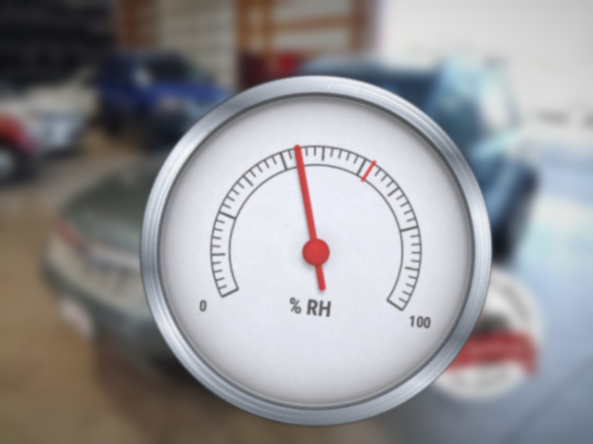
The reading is % 44
